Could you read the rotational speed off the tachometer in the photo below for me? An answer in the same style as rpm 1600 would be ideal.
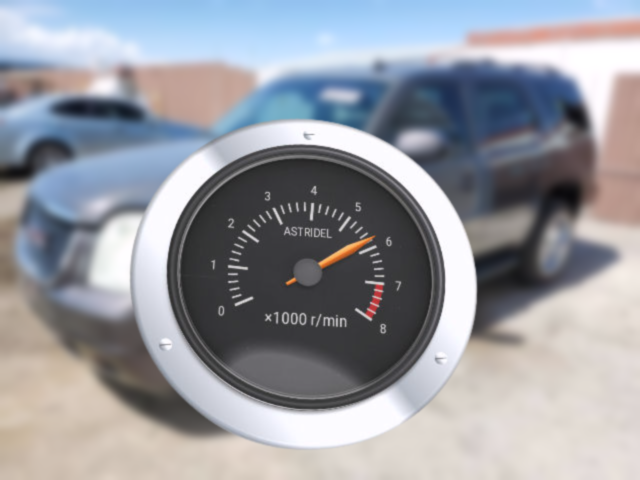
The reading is rpm 5800
